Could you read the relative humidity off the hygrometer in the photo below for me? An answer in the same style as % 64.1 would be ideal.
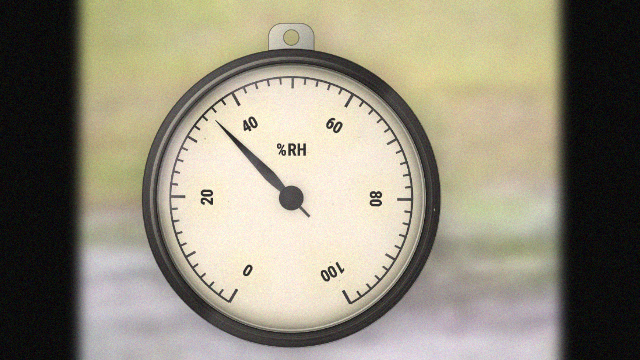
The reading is % 35
